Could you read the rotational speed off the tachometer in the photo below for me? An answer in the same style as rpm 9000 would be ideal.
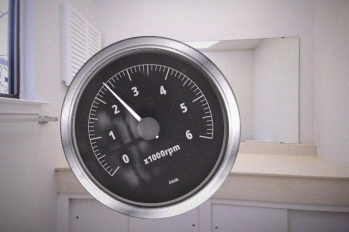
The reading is rpm 2400
